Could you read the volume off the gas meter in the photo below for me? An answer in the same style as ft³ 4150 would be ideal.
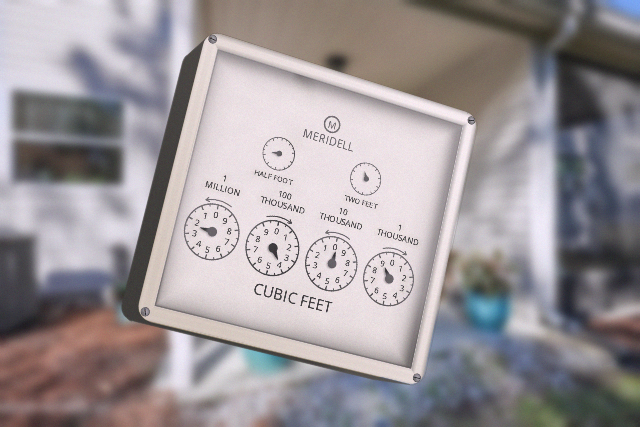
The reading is ft³ 239900
